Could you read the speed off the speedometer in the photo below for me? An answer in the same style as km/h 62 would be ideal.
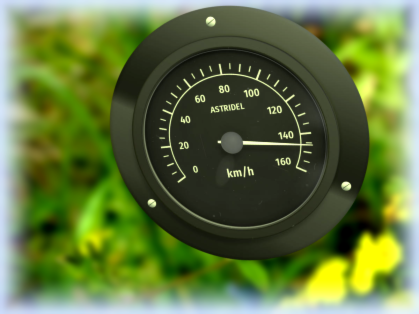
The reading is km/h 145
